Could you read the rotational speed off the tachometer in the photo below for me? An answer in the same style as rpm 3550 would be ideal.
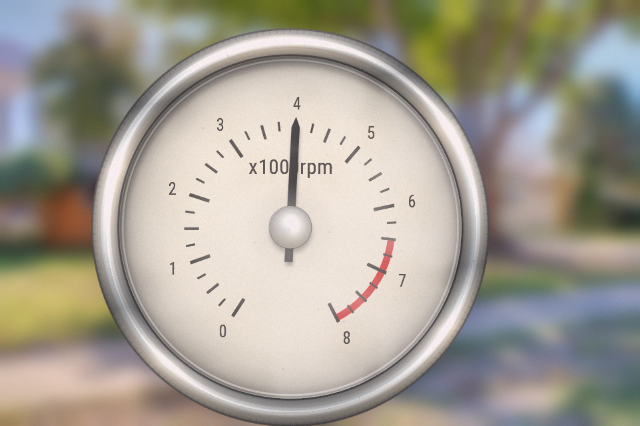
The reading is rpm 4000
